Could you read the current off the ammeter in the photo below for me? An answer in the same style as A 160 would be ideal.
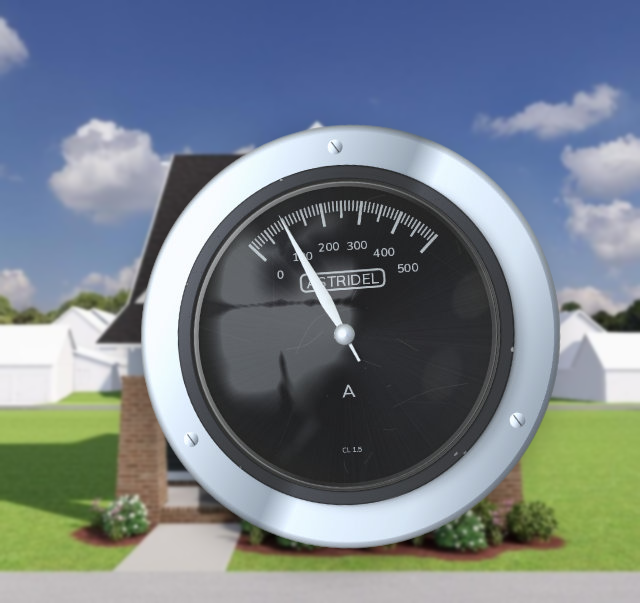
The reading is A 100
